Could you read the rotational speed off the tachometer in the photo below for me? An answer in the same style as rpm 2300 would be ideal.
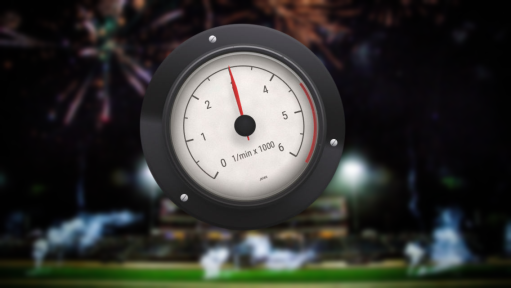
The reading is rpm 3000
